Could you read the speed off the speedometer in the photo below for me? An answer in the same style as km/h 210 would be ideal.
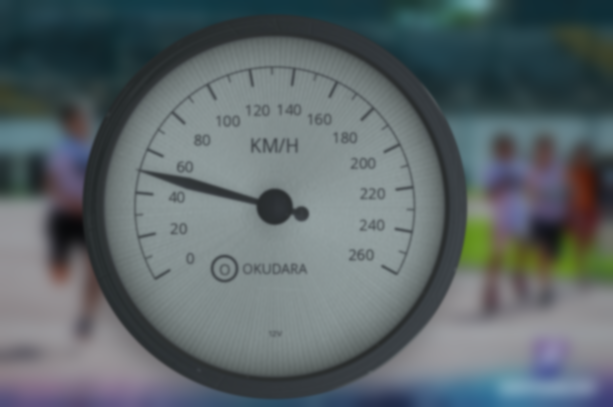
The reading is km/h 50
